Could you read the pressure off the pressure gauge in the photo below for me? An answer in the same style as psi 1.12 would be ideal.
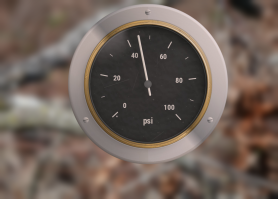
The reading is psi 45
